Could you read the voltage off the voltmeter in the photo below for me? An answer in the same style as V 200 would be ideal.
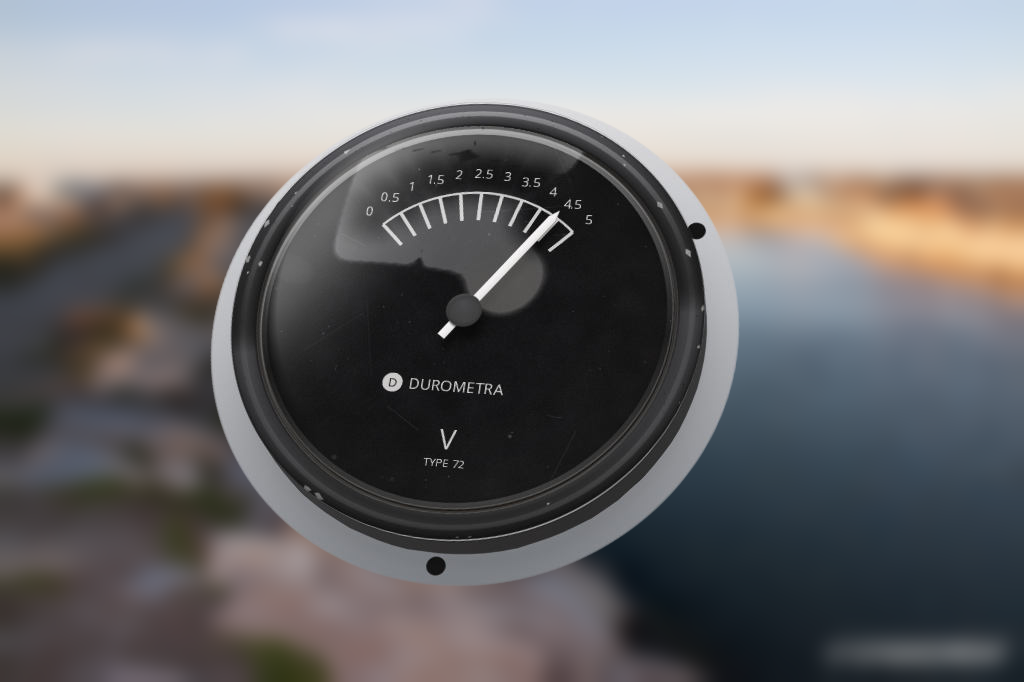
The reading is V 4.5
